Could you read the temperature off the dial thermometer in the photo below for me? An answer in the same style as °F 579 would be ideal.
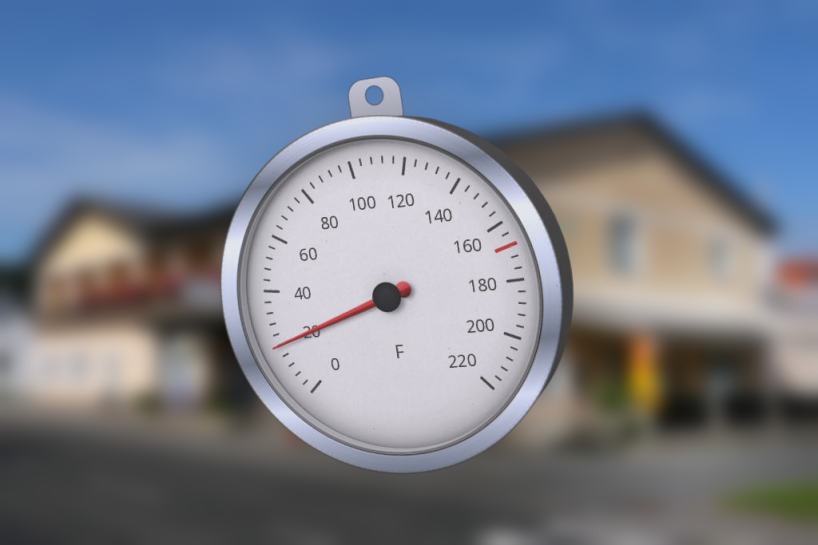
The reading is °F 20
